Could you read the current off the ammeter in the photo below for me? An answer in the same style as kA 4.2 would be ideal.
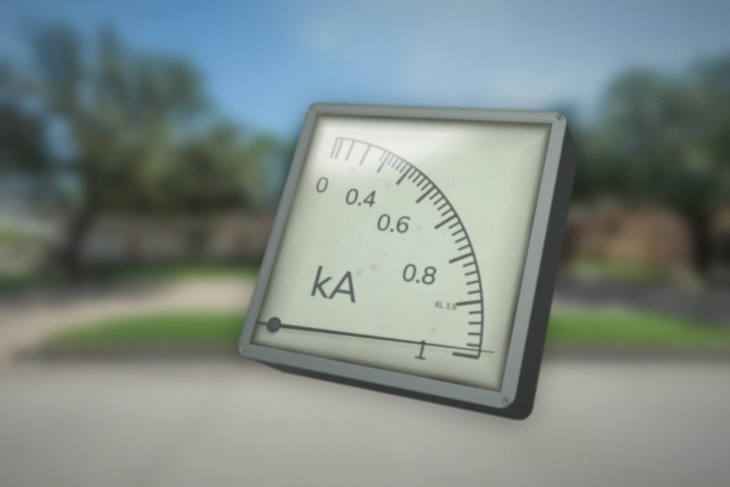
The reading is kA 0.99
